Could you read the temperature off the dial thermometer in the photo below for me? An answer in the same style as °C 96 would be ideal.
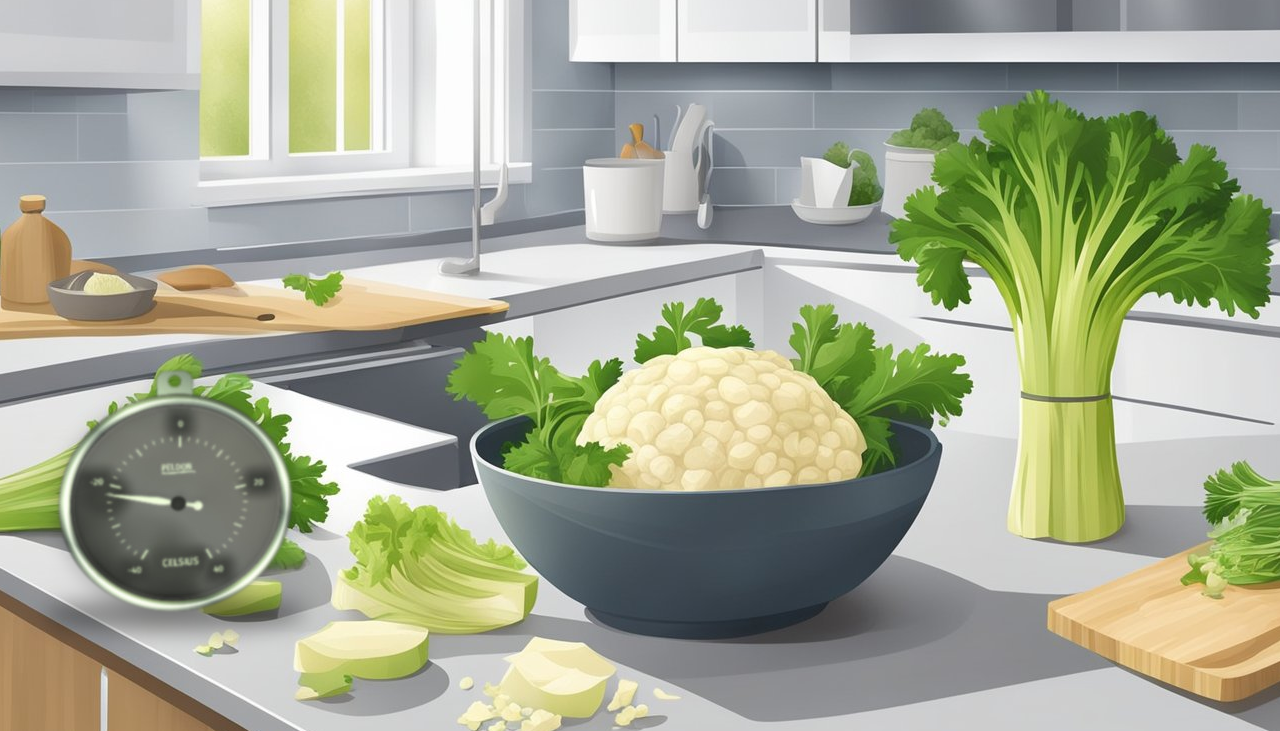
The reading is °C -22
